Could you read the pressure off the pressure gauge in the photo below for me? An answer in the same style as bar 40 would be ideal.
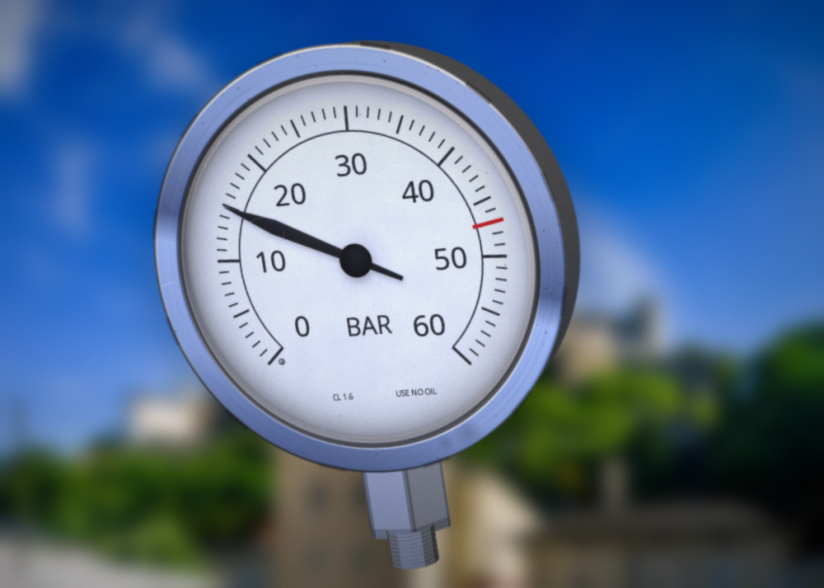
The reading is bar 15
